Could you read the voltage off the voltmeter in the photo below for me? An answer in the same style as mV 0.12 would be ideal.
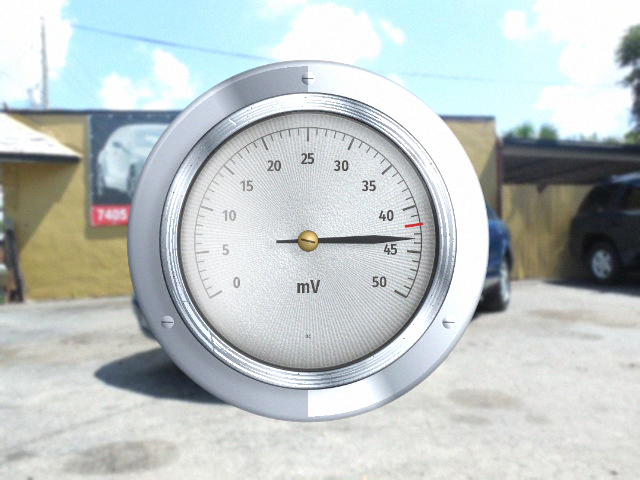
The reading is mV 43.5
